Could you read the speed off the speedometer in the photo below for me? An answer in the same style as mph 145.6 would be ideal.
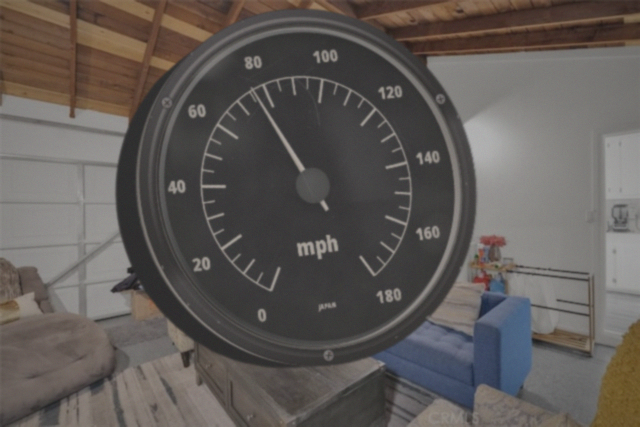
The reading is mph 75
